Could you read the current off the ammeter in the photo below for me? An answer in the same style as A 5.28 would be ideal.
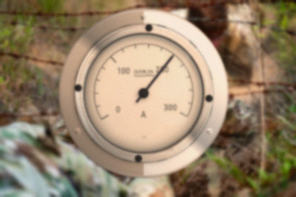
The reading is A 200
